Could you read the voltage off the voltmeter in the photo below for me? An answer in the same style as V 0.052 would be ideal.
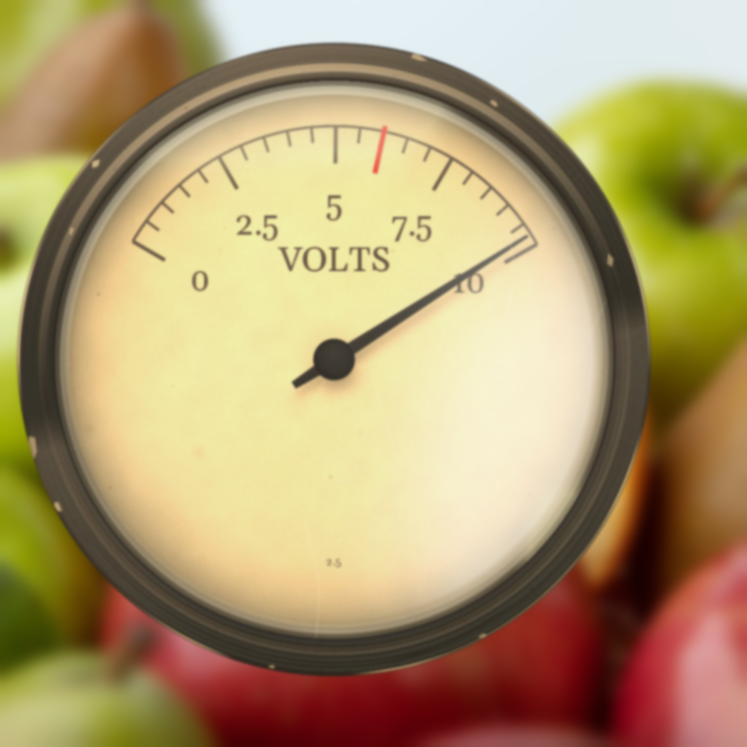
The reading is V 9.75
